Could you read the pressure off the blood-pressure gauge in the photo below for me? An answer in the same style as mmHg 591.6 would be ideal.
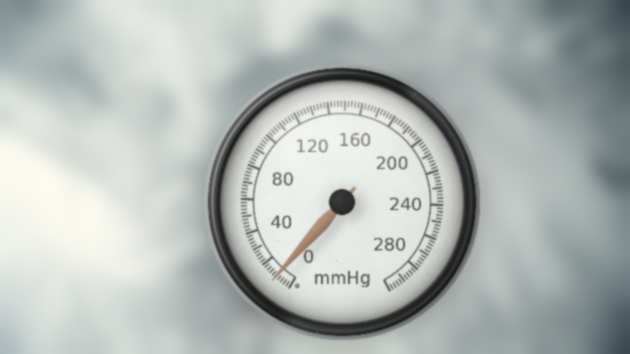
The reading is mmHg 10
